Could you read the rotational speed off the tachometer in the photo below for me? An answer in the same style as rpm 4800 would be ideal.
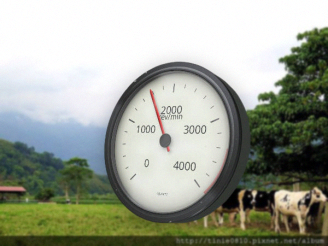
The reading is rpm 1600
